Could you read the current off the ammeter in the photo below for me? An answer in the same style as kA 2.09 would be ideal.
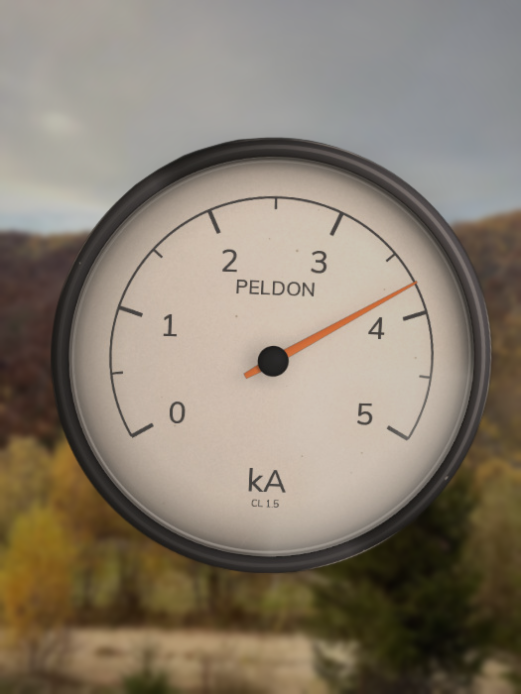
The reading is kA 3.75
